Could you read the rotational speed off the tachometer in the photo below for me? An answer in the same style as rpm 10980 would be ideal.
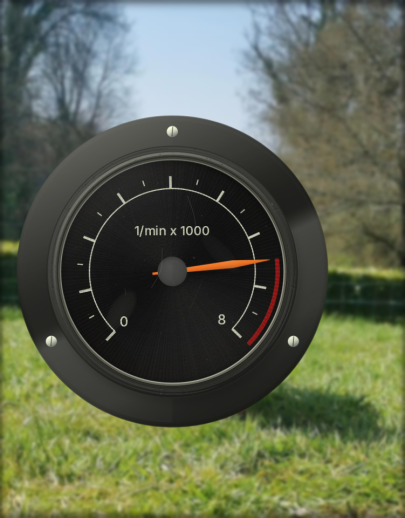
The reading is rpm 6500
